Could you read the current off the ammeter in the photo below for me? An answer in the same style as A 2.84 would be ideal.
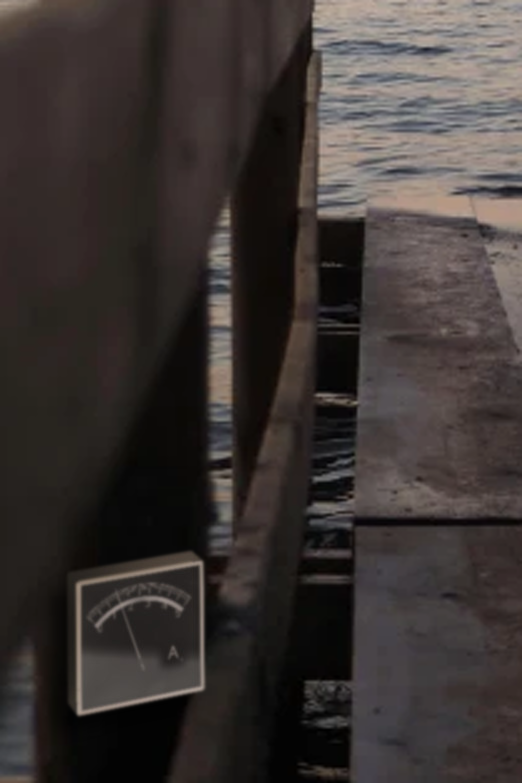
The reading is A 1.5
